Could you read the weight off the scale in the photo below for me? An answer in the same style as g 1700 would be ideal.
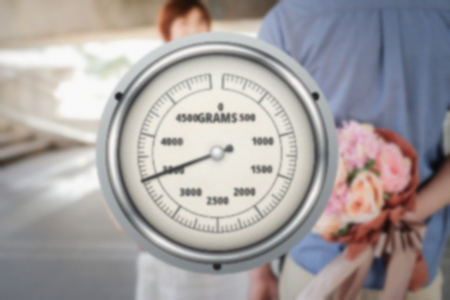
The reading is g 3500
